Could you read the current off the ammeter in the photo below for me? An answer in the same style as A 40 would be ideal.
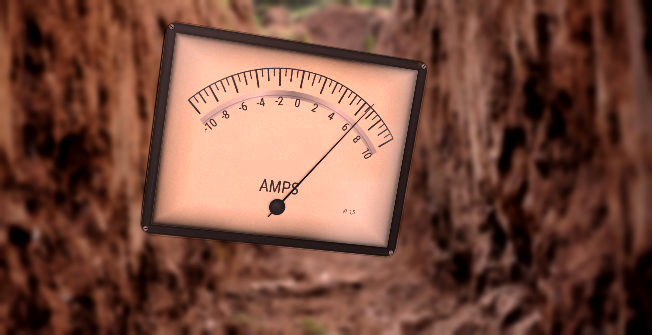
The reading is A 6.5
